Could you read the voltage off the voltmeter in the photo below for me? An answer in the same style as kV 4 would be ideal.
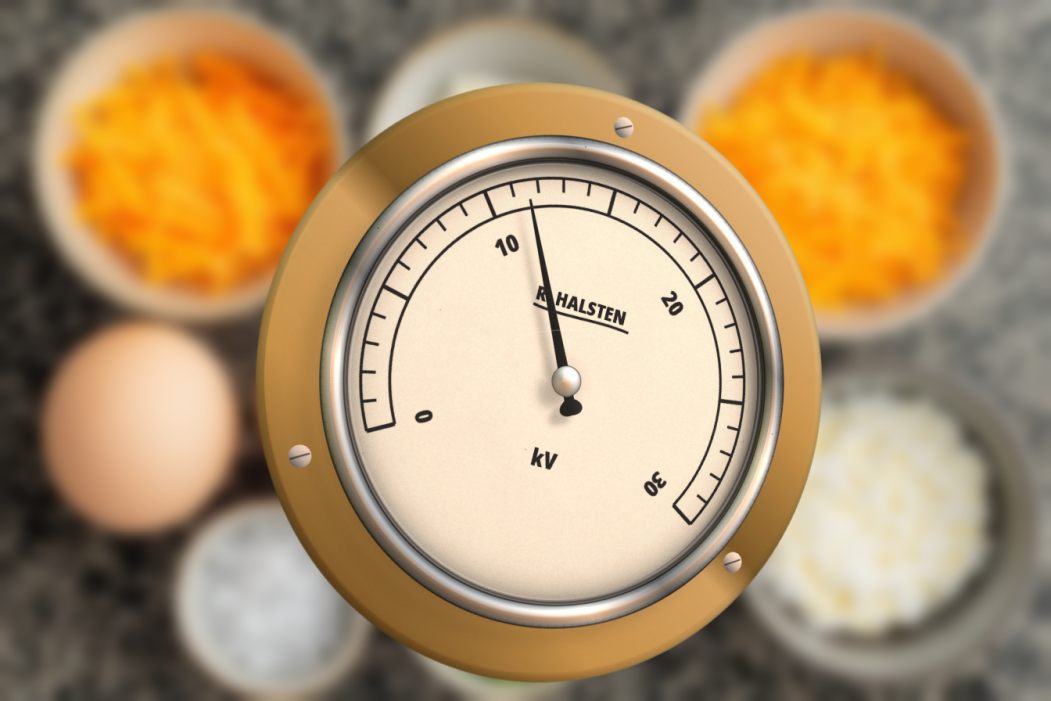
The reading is kV 11.5
